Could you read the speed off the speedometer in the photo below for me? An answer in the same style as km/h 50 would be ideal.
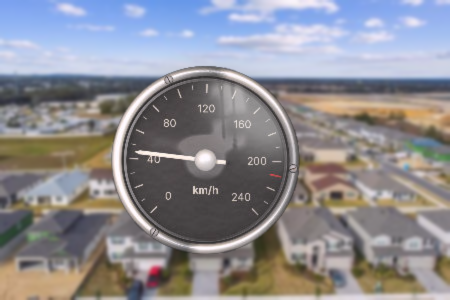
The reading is km/h 45
